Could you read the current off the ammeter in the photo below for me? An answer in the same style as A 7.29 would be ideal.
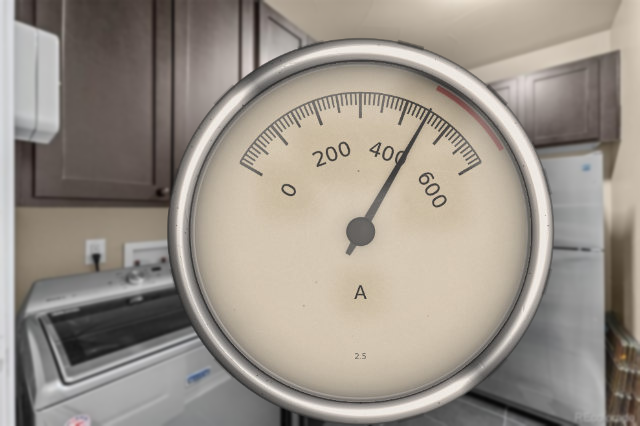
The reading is A 450
